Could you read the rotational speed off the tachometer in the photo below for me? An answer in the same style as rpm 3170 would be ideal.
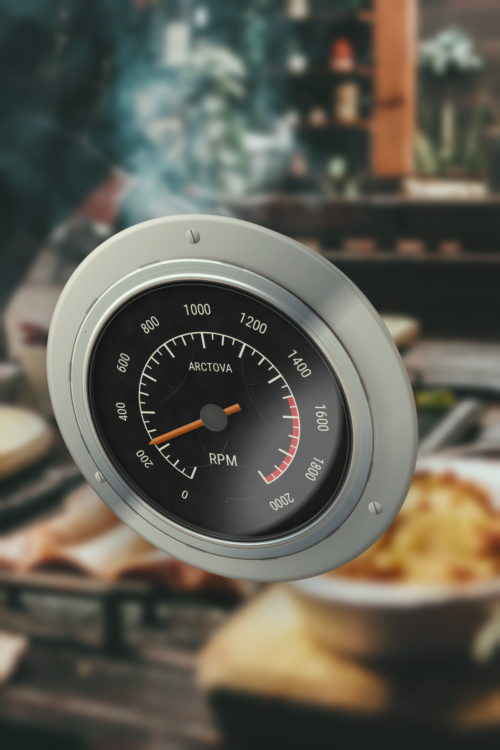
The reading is rpm 250
